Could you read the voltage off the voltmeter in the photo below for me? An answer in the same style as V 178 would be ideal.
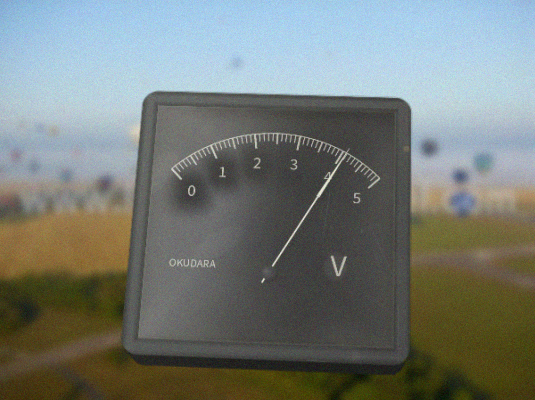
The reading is V 4.1
